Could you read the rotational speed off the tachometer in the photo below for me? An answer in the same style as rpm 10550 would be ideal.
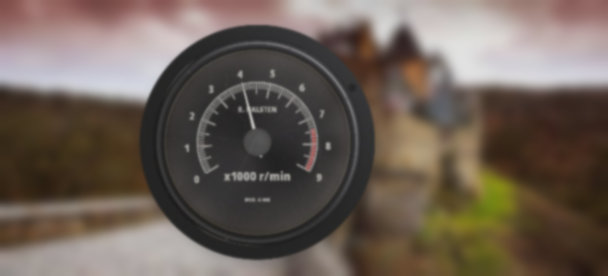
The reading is rpm 4000
